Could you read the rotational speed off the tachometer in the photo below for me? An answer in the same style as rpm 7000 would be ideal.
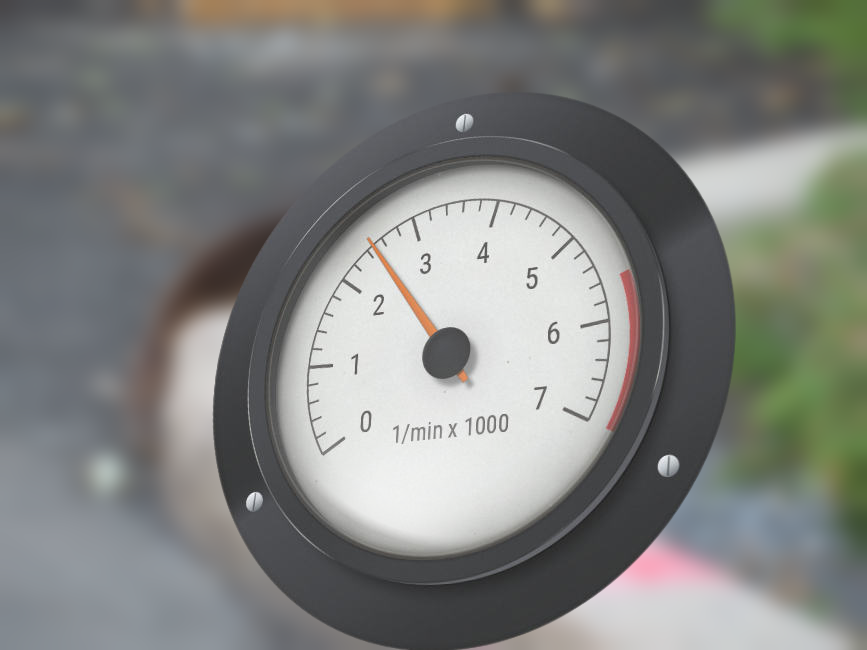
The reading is rpm 2500
